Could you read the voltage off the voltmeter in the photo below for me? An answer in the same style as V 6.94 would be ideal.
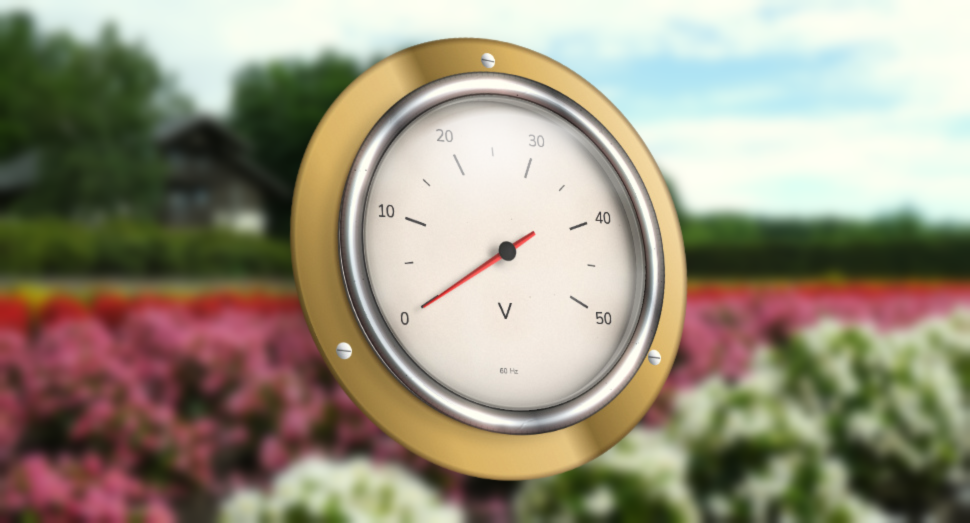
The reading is V 0
